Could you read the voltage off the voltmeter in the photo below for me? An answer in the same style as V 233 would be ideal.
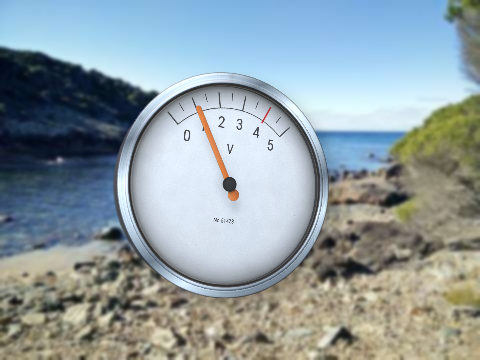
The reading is V 1
